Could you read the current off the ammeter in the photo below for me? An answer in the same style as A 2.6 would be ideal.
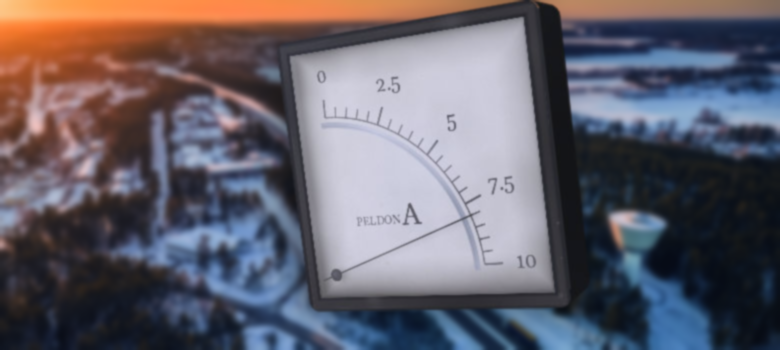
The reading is A 8
